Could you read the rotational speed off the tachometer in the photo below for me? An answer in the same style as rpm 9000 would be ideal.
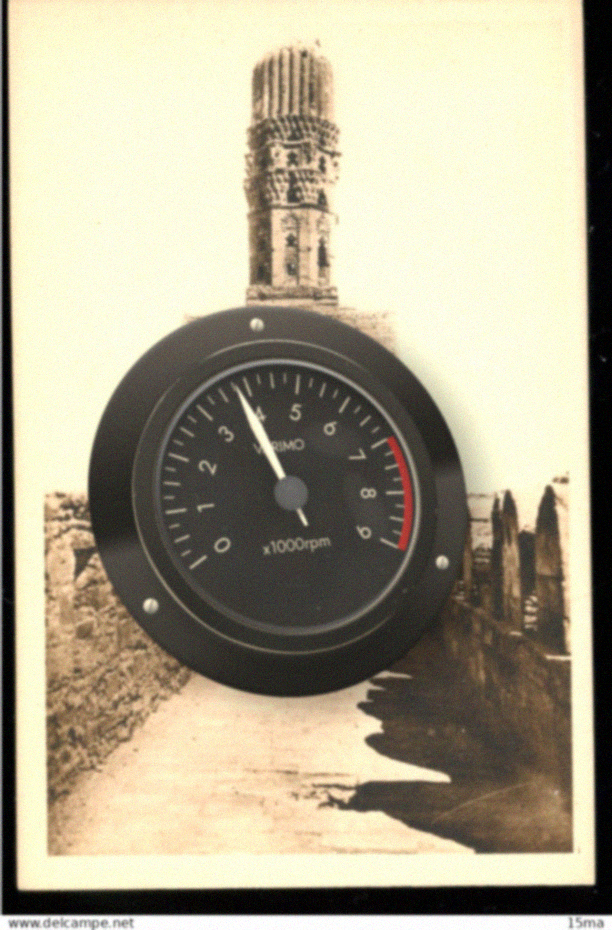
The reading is rpm 3750
